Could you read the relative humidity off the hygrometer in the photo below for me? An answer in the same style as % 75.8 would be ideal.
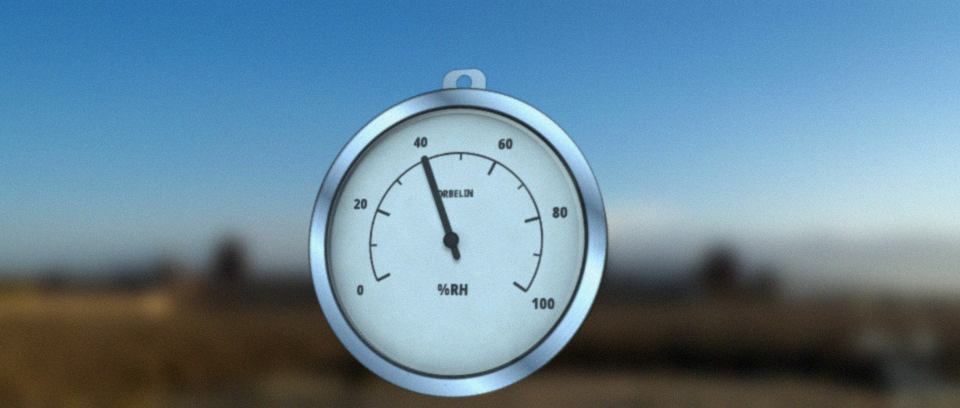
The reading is % 40
